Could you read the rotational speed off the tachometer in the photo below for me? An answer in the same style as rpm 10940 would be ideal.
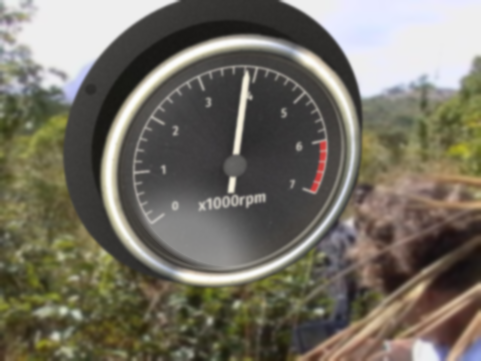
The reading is rpm 3800
